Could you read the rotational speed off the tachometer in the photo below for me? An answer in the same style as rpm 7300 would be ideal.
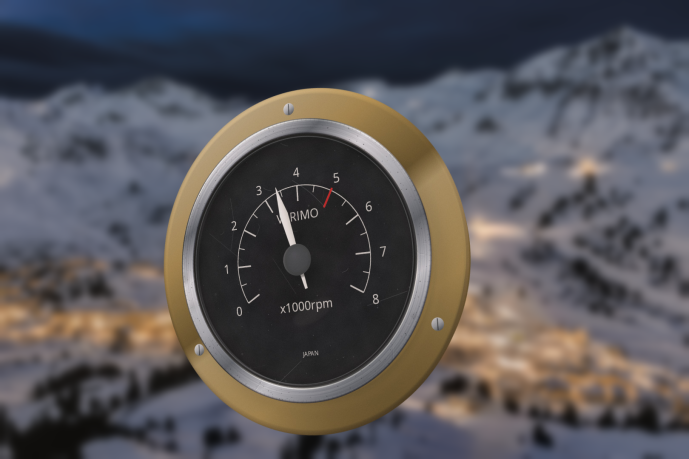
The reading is rpm 3500
